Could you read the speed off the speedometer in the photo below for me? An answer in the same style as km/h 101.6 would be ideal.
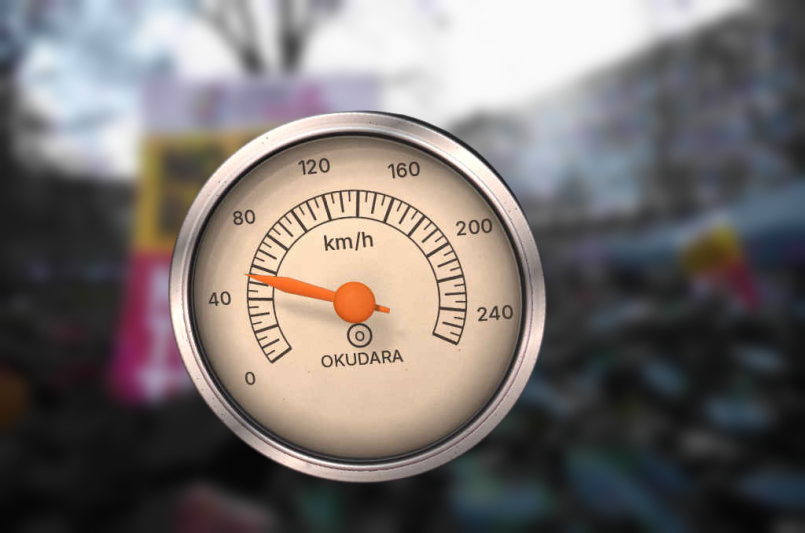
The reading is km/h 55
